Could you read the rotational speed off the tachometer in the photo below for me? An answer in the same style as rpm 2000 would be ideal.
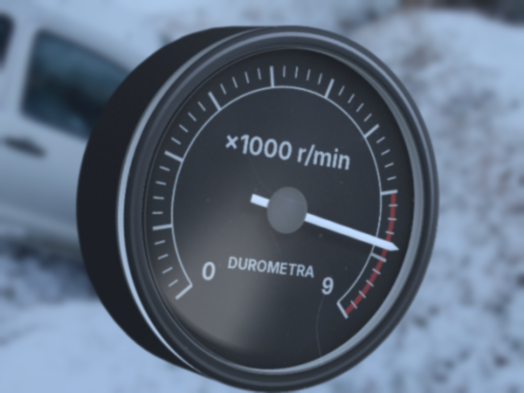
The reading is rpm 7800
